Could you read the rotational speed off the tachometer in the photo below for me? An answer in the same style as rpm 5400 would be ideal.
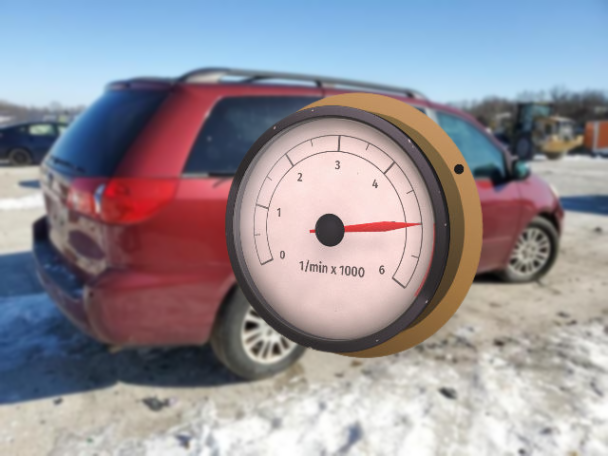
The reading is rpm 5000
